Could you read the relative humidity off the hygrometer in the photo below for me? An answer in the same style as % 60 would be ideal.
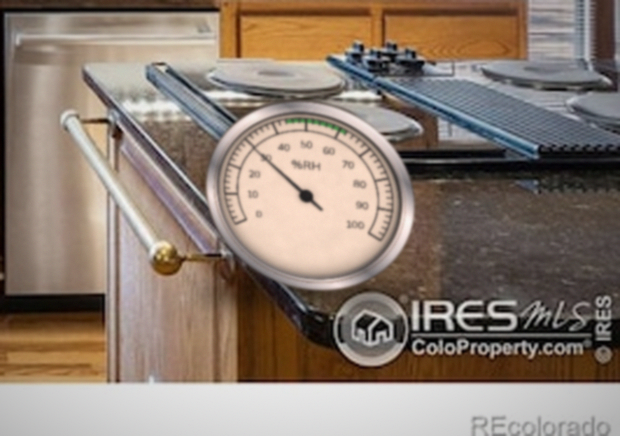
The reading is % 30
